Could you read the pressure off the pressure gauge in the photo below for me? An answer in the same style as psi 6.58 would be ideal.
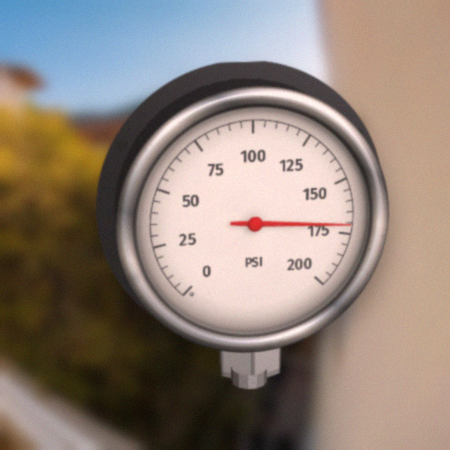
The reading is psi 170
